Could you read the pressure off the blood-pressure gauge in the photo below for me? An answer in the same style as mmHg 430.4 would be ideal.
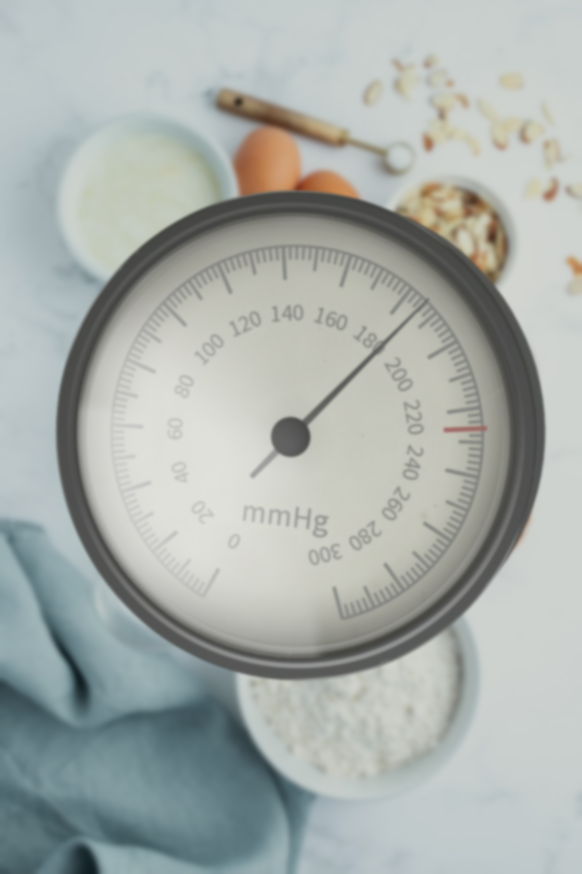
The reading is mmHg 186
